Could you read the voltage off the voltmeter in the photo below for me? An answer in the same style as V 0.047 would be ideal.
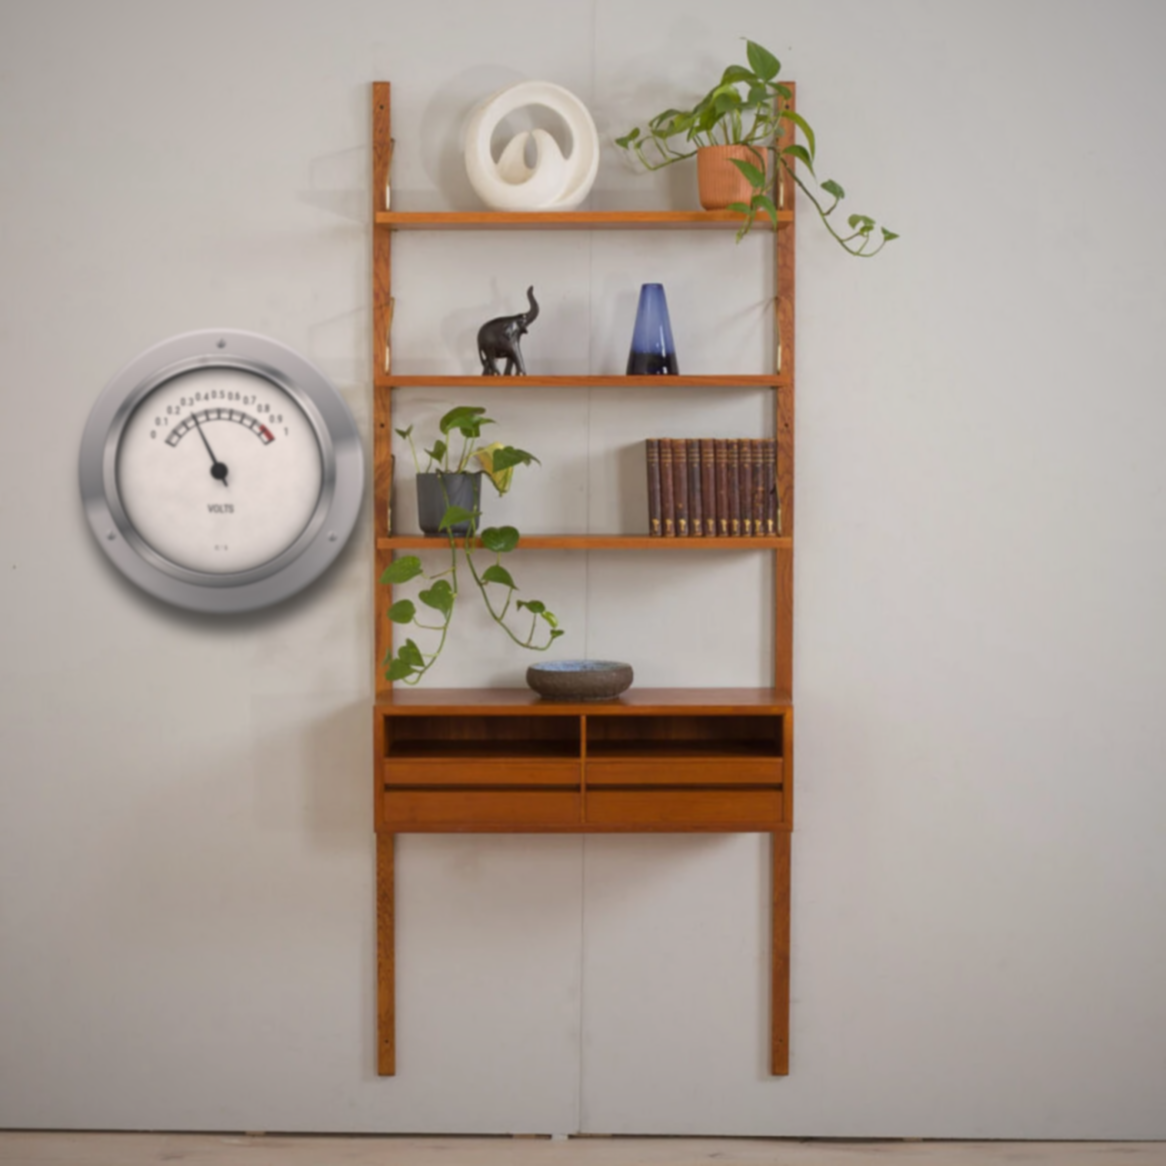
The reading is V 0.3
